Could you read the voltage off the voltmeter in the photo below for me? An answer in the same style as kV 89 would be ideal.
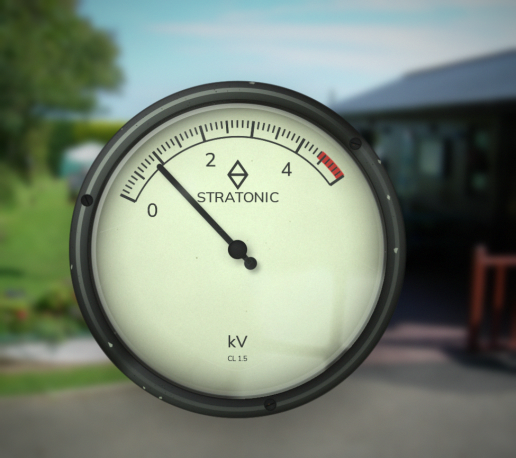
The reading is kV 0.9
